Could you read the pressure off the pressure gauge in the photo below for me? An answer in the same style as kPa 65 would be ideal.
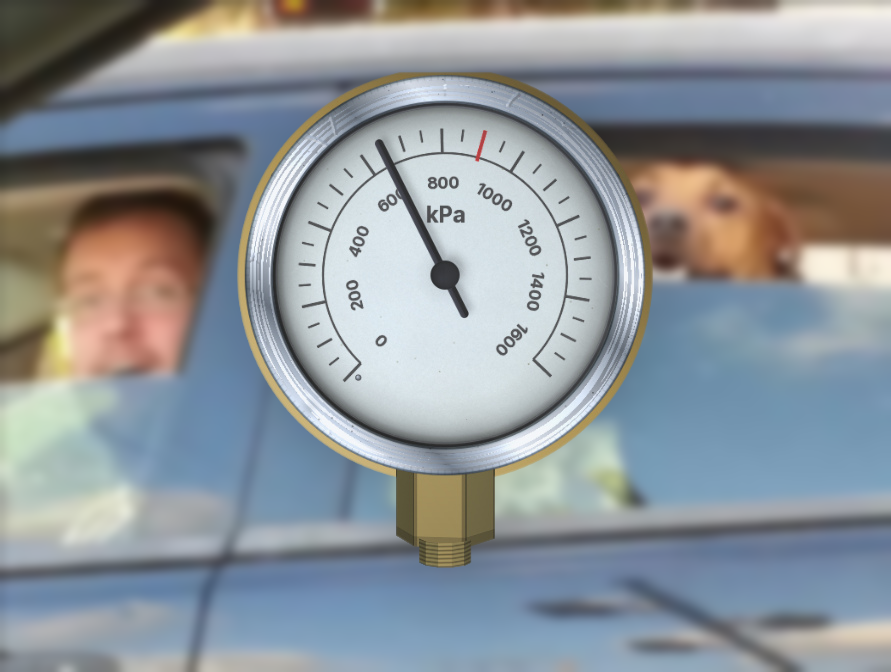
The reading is kPa 650
